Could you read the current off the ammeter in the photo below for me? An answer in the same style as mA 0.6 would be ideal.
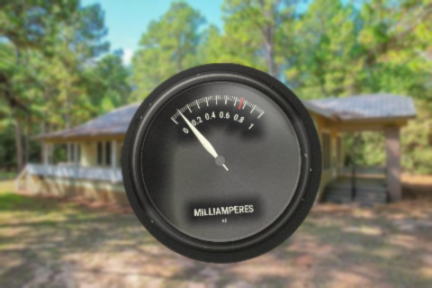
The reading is mA 0.1
